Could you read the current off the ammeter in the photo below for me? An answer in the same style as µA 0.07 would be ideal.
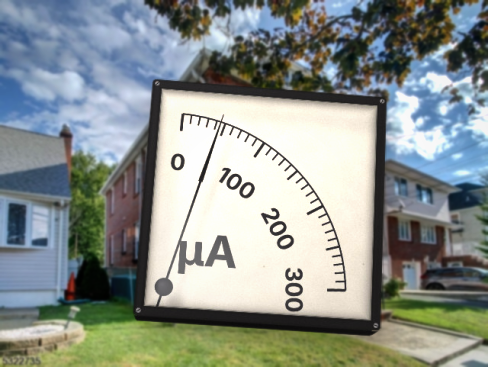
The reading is µA 45
